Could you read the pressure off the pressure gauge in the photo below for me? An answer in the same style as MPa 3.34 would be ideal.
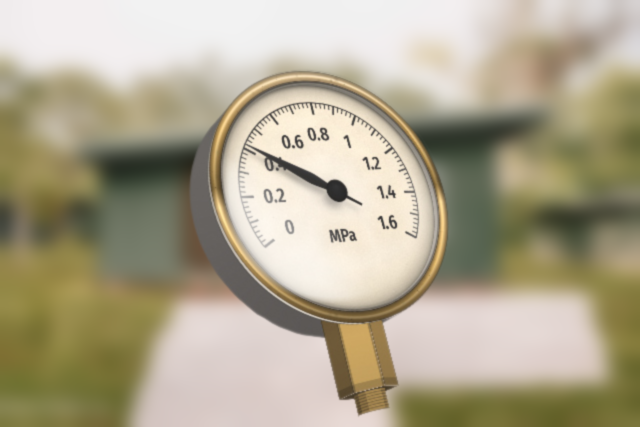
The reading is MPa 0.4
